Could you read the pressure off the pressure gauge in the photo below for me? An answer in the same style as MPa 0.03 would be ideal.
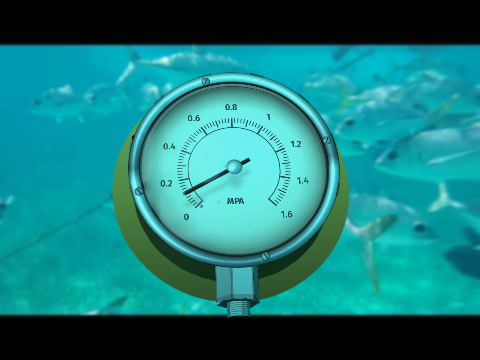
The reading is MPa 0.1
